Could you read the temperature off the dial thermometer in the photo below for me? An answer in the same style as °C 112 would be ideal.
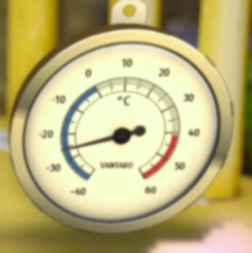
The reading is °C -25
